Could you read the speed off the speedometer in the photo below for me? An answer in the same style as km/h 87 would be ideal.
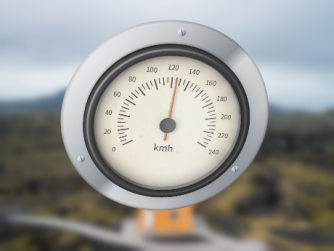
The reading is km/h 125
